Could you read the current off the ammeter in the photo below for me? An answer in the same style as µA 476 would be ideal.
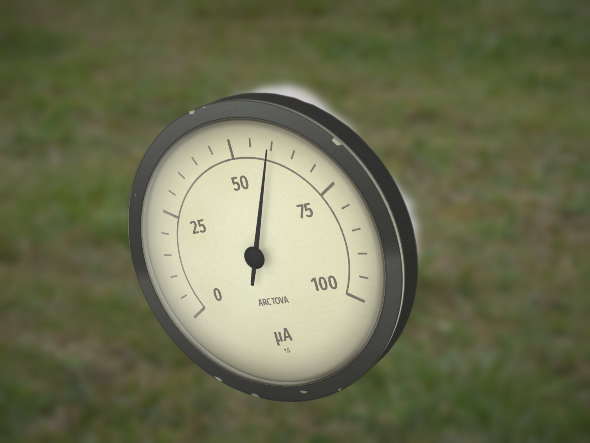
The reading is µA 60
